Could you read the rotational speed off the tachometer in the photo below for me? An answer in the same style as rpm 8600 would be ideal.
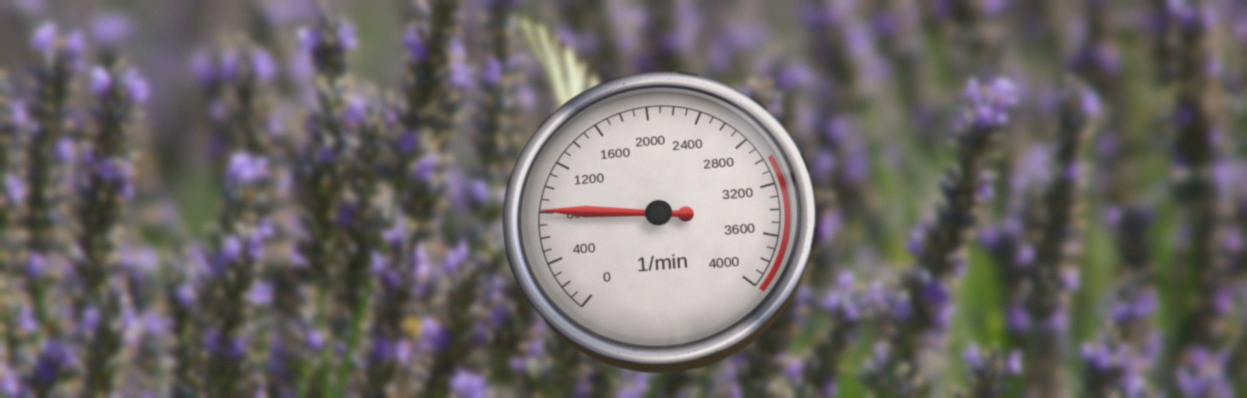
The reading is rpm 800
